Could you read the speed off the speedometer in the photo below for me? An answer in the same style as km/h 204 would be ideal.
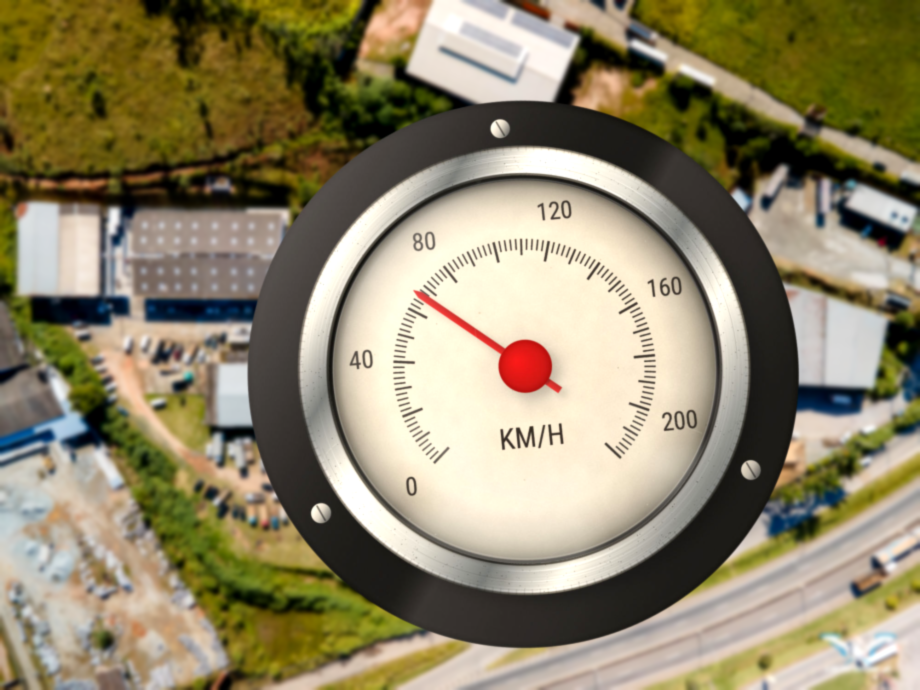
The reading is km/h 66
